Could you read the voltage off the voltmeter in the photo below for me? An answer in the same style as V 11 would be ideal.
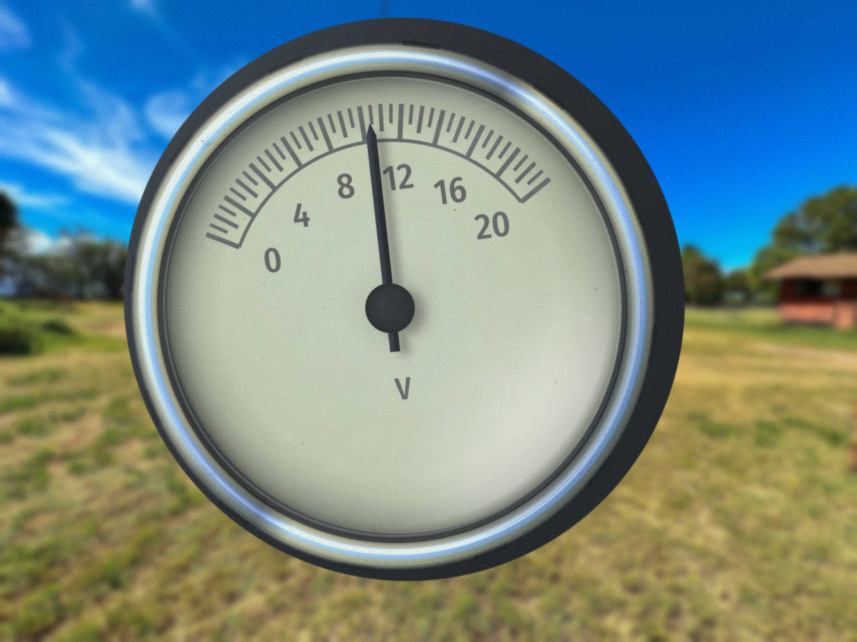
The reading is V 10.5
